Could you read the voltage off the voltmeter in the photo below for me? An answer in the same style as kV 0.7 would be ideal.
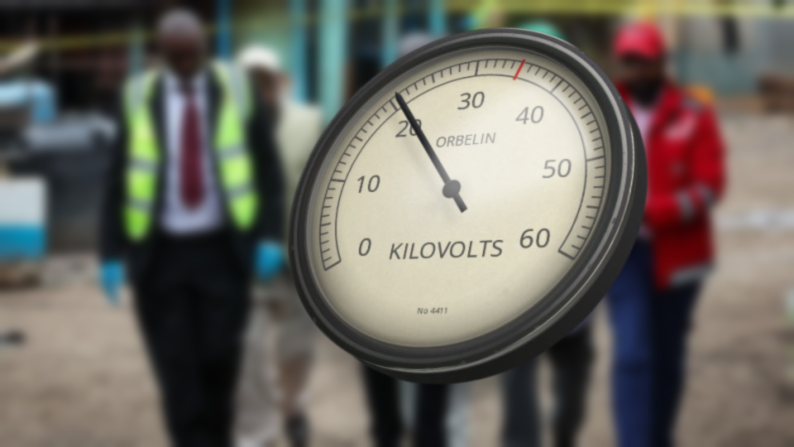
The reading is kV 21
